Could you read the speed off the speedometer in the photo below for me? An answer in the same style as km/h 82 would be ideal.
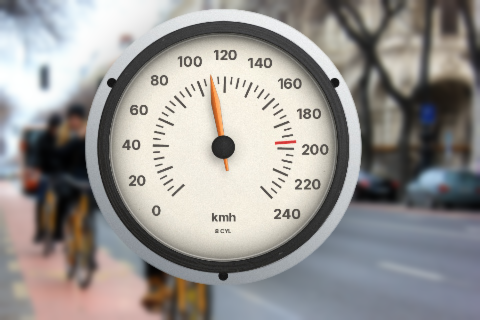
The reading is km/h 110
